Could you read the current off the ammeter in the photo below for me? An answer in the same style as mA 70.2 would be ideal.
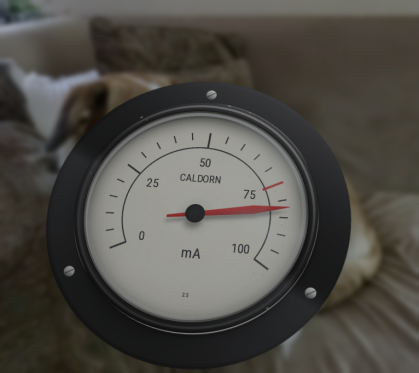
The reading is mA 82.5
